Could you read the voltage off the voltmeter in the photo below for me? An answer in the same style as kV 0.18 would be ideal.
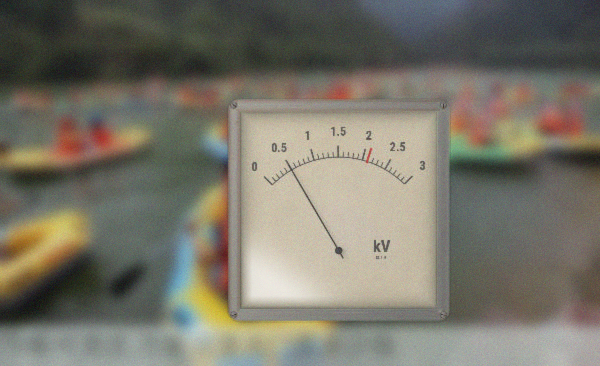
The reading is kV 0.5
